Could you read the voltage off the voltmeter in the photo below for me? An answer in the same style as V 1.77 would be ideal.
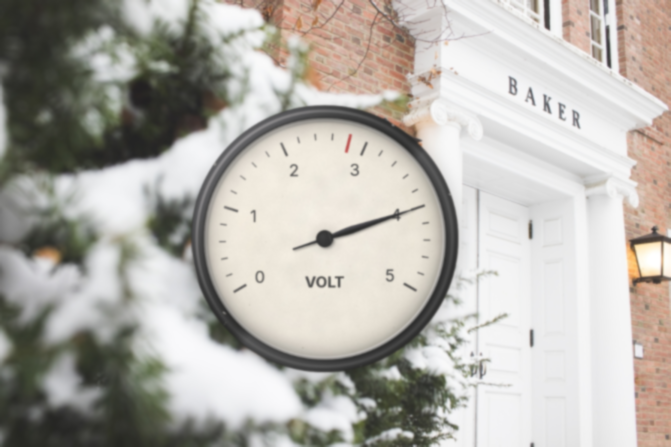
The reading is V 4
